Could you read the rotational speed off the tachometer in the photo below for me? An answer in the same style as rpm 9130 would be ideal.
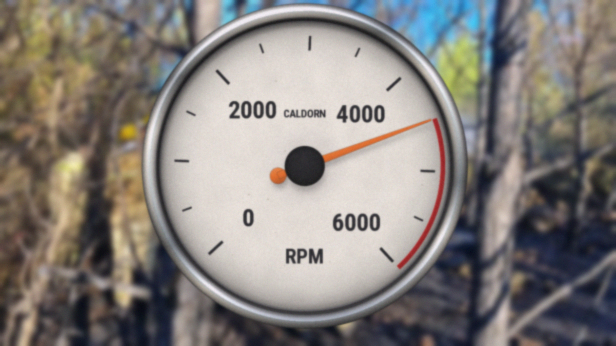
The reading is rpm 4500
